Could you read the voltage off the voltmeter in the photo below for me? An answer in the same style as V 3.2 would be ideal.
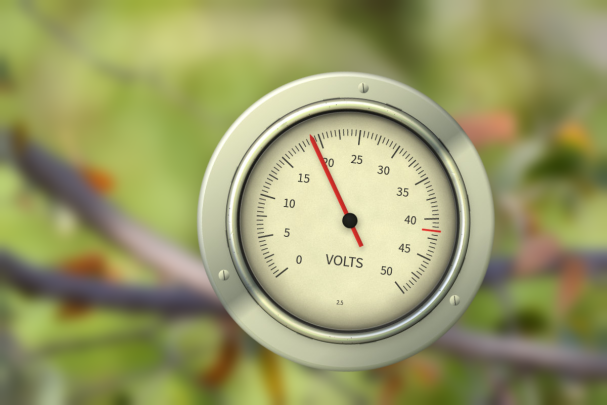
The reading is V 19
